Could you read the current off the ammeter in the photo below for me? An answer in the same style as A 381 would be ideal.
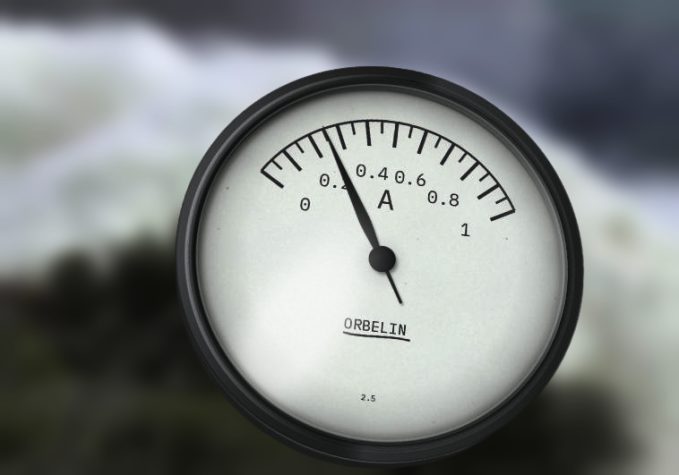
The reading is A 0.25
